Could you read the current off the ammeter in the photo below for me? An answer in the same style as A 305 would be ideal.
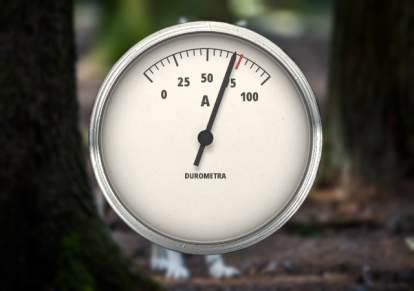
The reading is A 70
